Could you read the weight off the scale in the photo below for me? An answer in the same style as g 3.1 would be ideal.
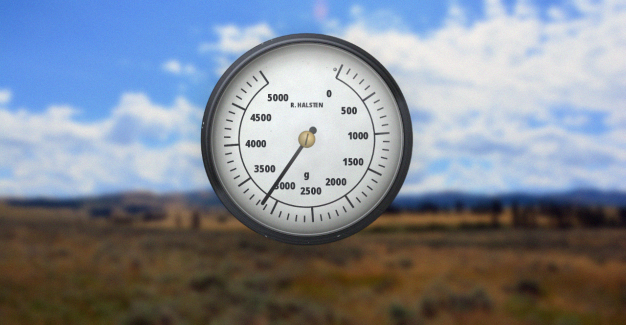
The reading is g 3150
